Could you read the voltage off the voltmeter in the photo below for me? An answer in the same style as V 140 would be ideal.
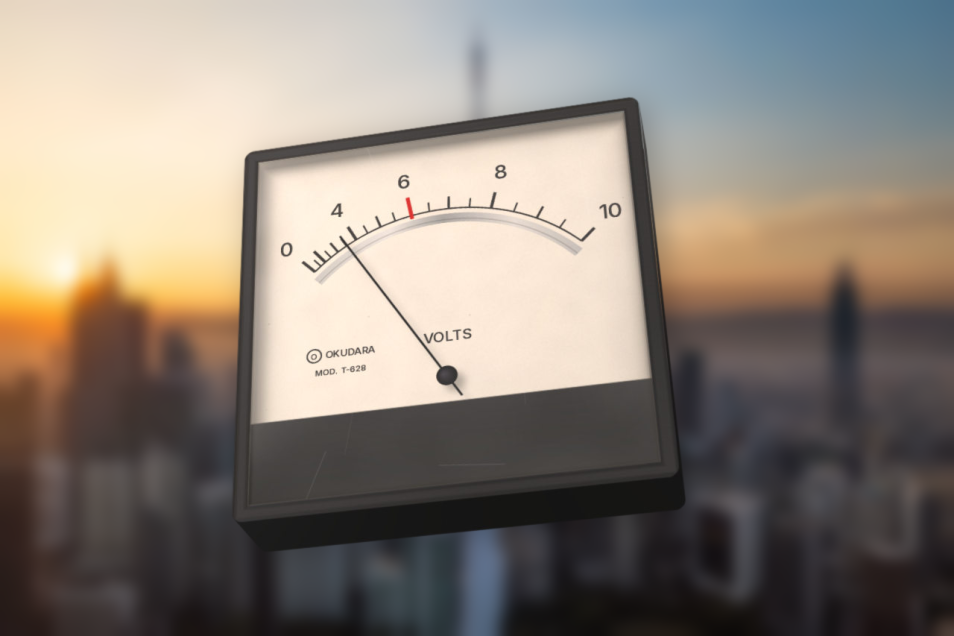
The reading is V 3.5
